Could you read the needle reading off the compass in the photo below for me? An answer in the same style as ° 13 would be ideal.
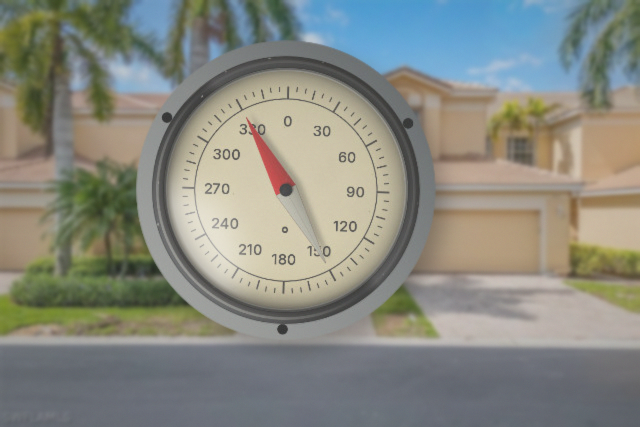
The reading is ° 330
